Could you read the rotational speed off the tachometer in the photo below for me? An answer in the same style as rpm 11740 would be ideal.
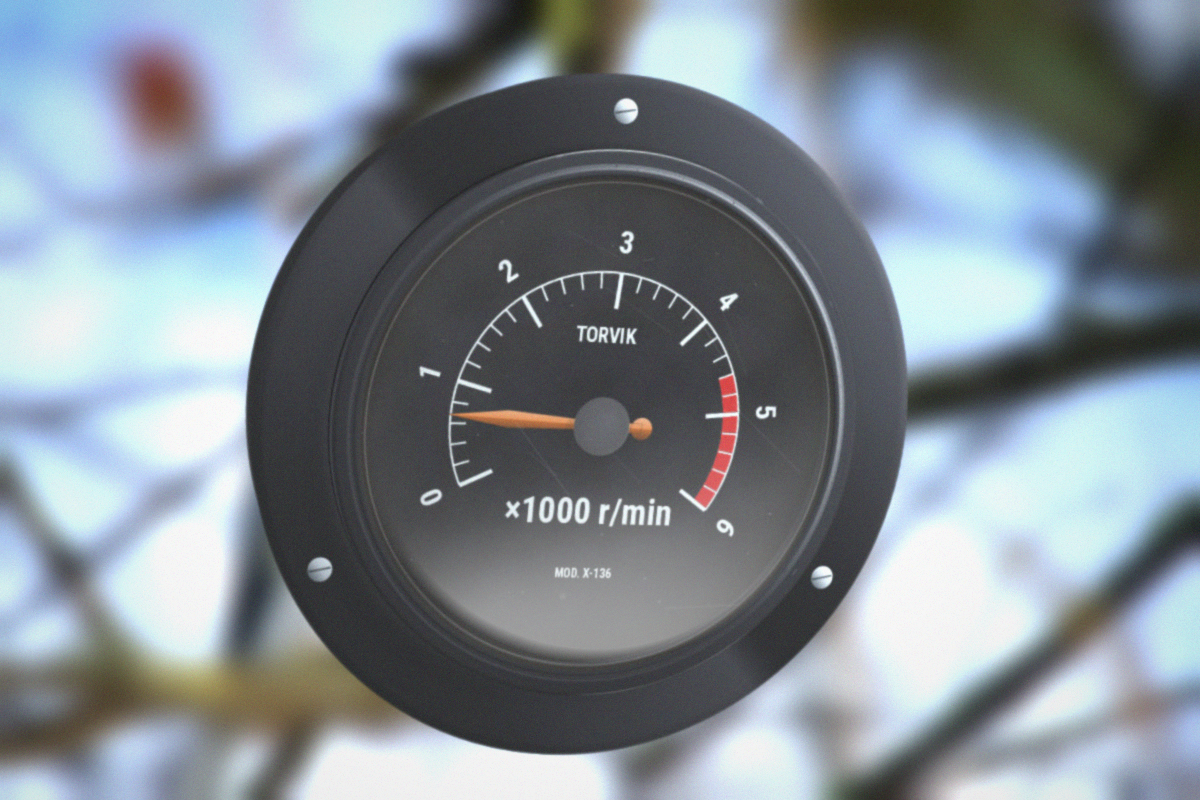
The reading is rpm 700
